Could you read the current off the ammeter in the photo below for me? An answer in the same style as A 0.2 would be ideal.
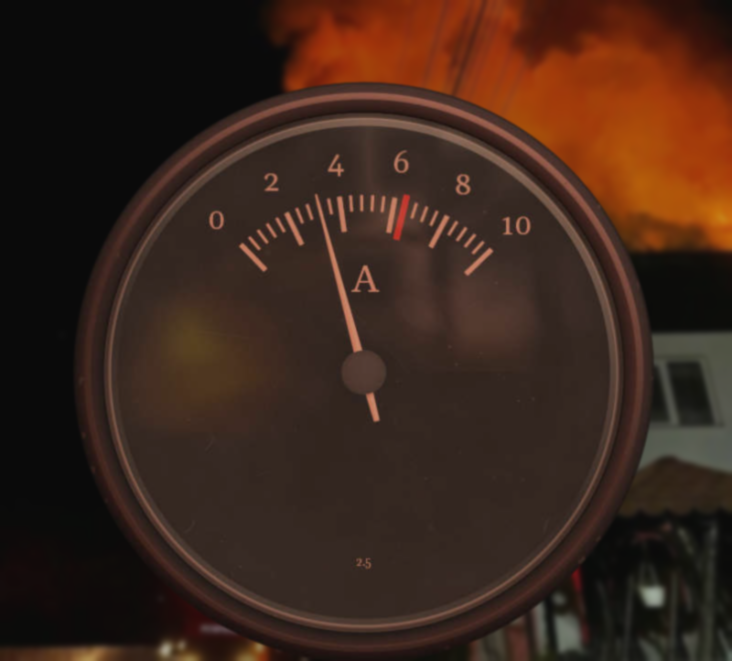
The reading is A 3.2
